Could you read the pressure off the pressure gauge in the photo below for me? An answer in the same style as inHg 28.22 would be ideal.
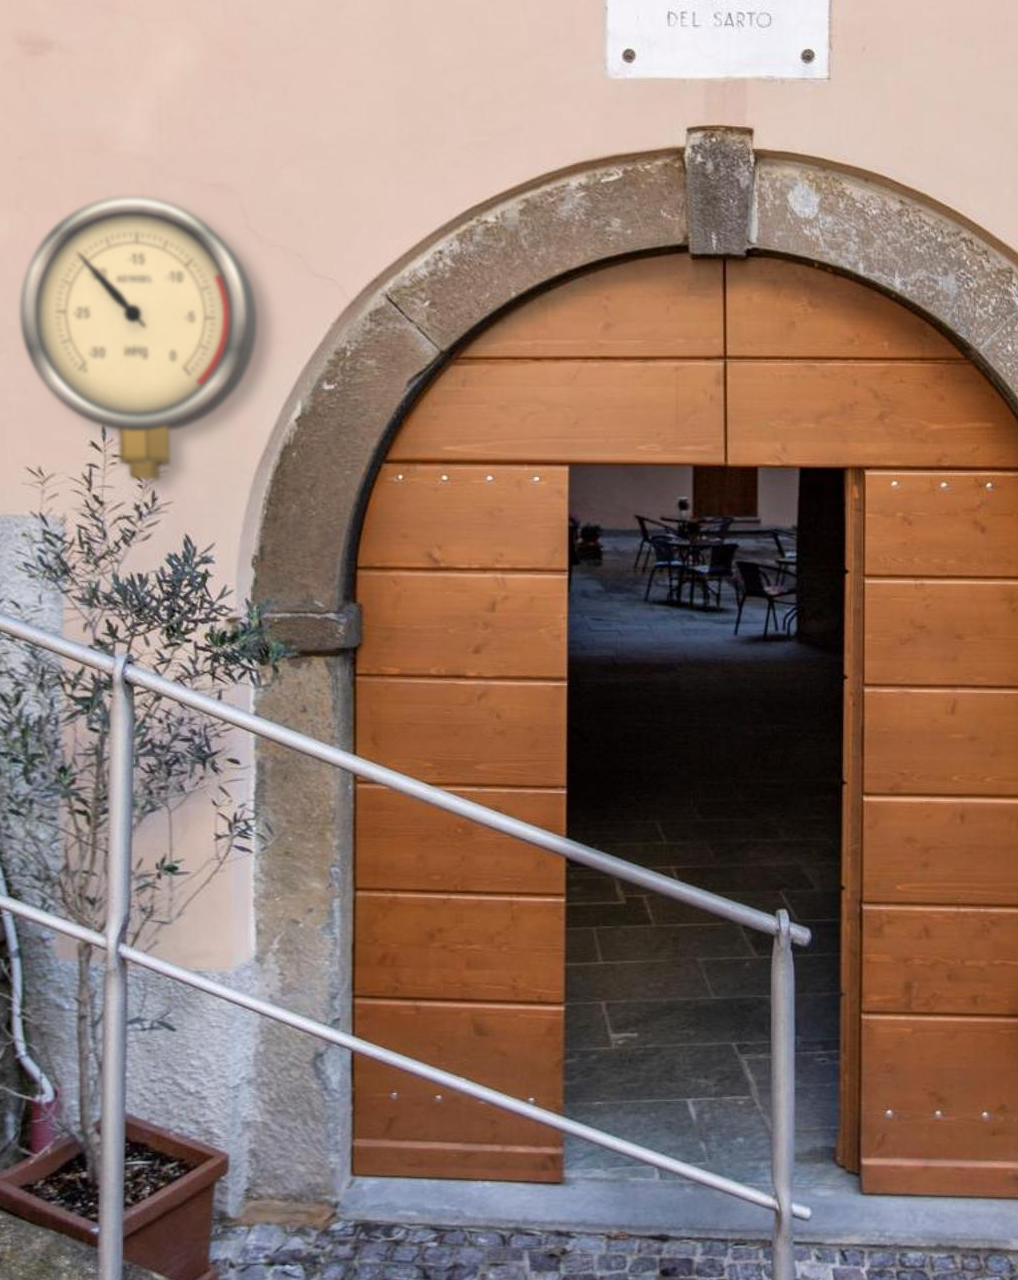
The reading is inHg -20
